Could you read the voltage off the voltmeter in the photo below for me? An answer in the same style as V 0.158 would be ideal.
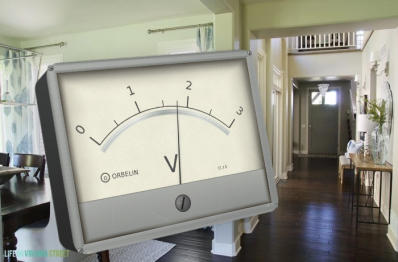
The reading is V 1.75
